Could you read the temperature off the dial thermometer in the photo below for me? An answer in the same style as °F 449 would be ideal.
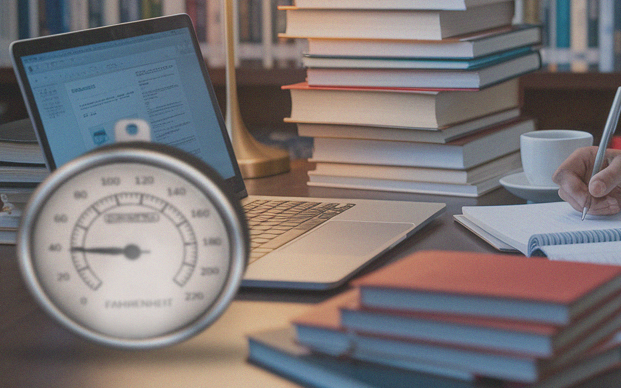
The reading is °F 40
